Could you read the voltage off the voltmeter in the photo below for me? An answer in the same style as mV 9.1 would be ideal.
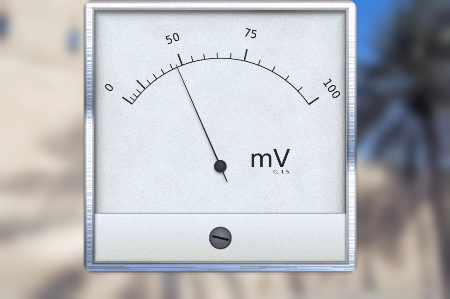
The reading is mV 47.5
